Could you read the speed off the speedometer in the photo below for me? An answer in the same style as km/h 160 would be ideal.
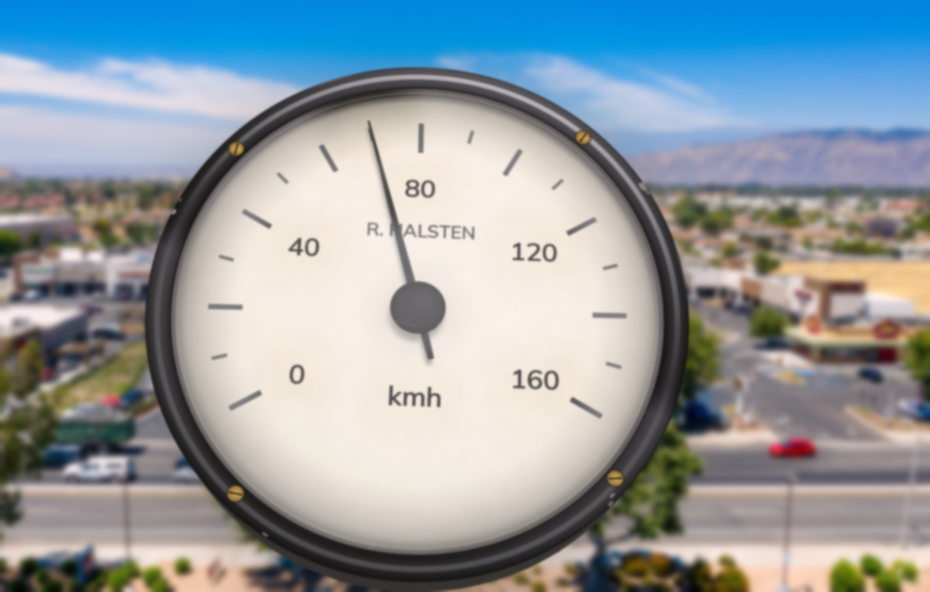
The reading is km/h 70
